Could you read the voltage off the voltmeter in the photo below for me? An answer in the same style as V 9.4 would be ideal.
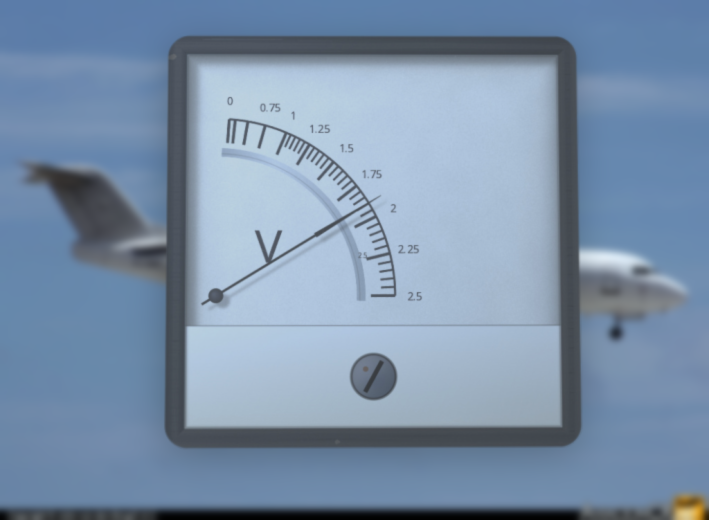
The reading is V 1.9
